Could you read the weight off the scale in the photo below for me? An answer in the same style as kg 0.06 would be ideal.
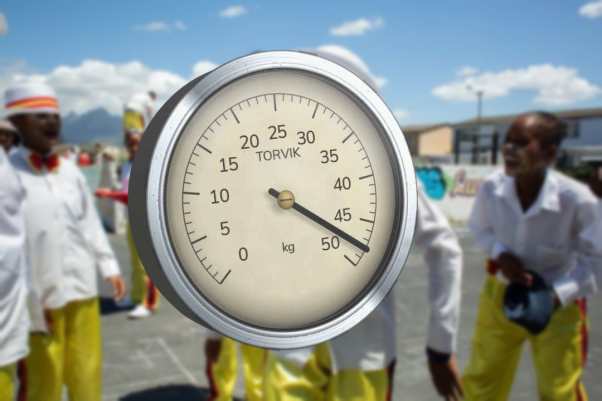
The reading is kg 48
